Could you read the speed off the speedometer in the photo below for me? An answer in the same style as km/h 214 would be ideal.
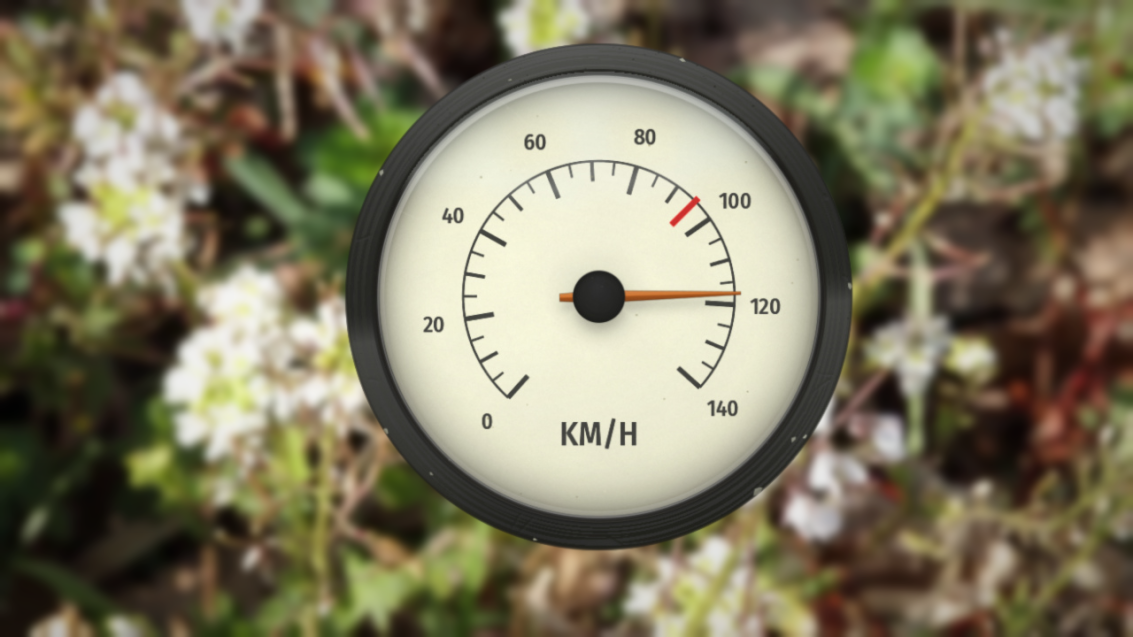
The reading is km/h 117.5
